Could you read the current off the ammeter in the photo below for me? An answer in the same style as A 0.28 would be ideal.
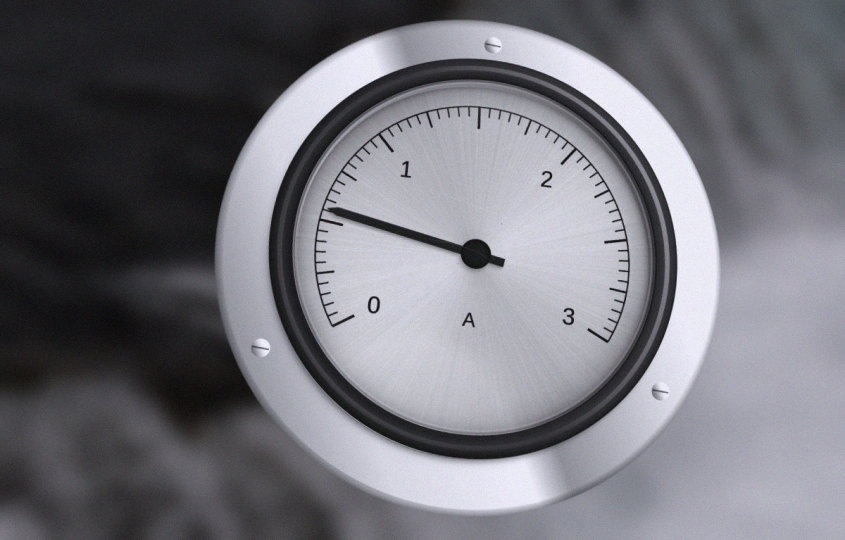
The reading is A 0.55
